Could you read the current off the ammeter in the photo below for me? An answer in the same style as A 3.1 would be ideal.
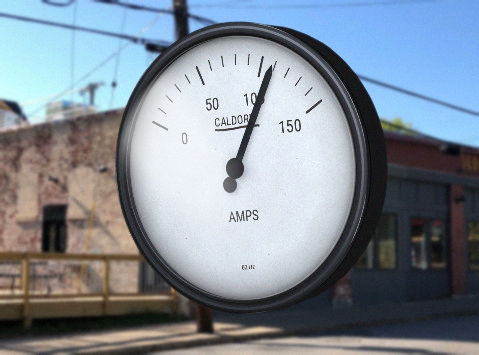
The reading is A 110
